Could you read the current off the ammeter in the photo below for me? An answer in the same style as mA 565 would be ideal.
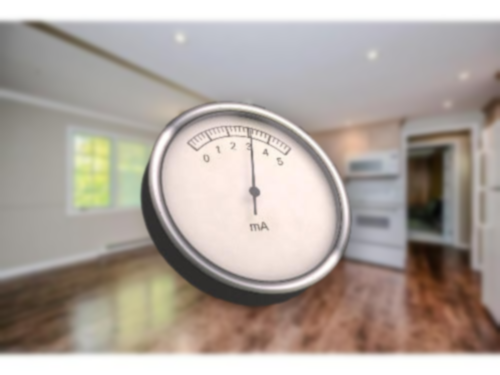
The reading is mA 3
